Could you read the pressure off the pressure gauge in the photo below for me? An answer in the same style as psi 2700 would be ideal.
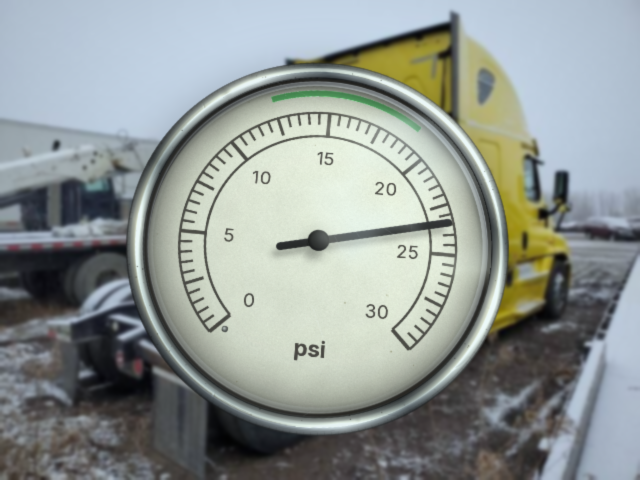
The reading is psi 23.5
